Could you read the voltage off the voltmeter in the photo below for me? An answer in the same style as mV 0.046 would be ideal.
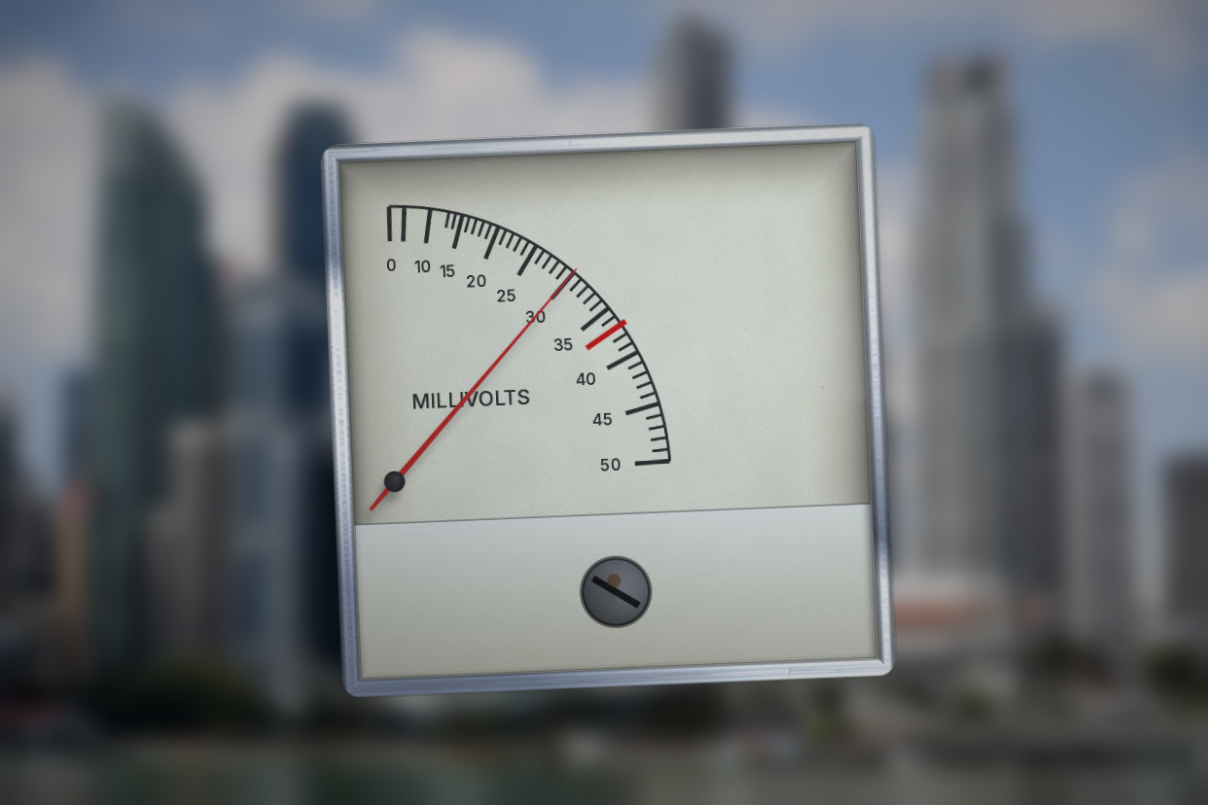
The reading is mV 30
